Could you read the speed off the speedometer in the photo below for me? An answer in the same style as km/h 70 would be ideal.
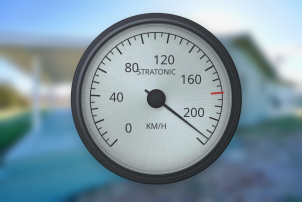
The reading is km/h 215
